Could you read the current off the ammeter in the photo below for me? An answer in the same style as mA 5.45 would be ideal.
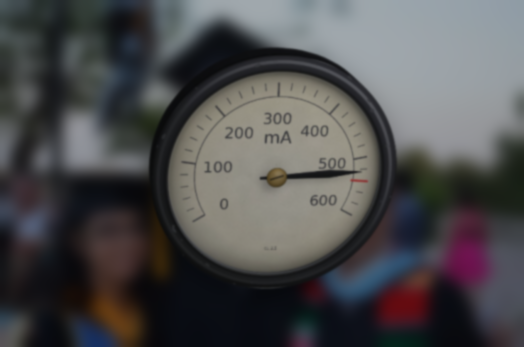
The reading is mA 520
